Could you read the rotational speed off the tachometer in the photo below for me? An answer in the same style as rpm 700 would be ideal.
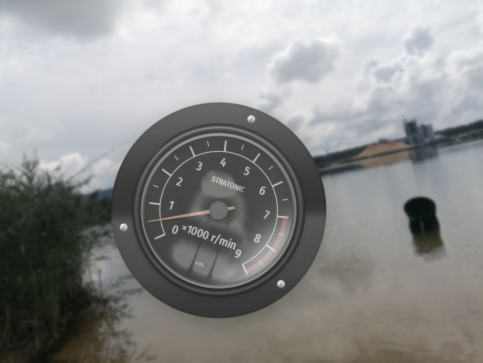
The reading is rpm 500
